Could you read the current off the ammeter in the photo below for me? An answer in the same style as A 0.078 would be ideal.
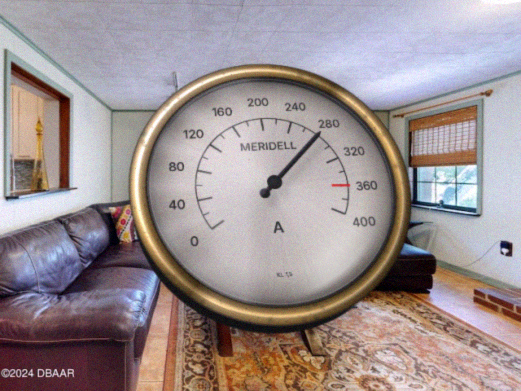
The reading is A 280
